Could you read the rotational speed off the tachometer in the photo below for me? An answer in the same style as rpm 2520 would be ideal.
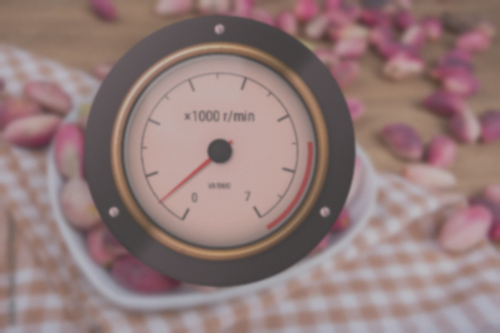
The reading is rpm 500
